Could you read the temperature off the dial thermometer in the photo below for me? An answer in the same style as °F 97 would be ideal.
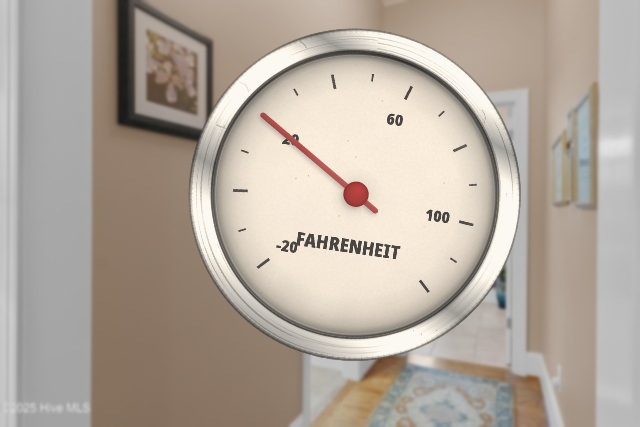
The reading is °F 20
